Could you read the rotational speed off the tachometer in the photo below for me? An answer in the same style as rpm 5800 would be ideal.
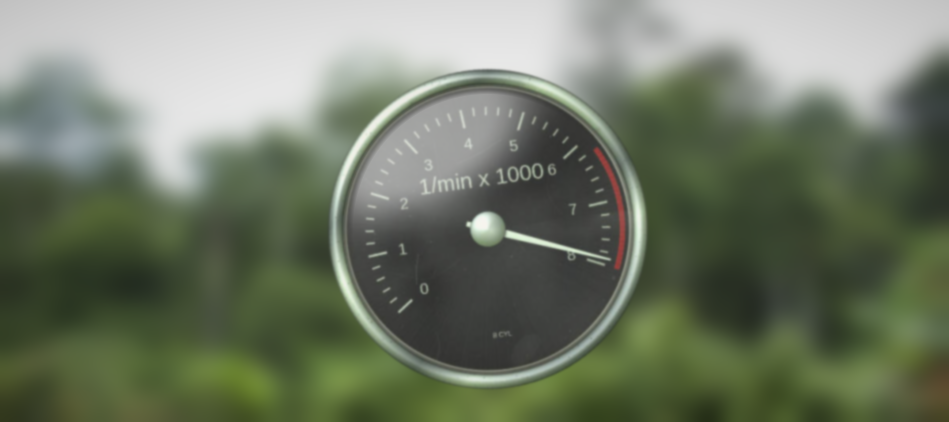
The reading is rpm 7900
